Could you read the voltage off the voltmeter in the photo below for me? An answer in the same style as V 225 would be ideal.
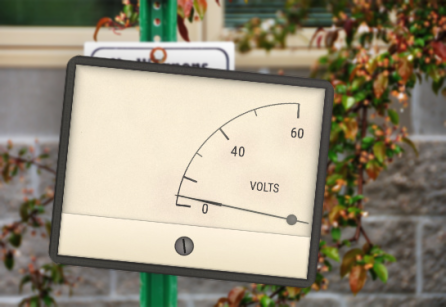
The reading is V 10
